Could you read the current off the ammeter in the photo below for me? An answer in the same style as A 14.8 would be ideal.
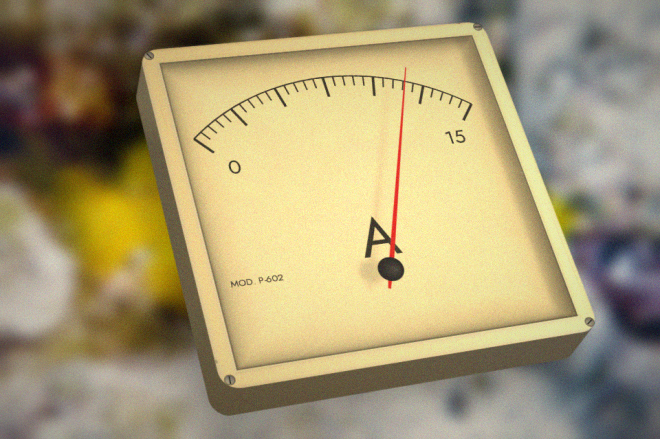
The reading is A 11.5
